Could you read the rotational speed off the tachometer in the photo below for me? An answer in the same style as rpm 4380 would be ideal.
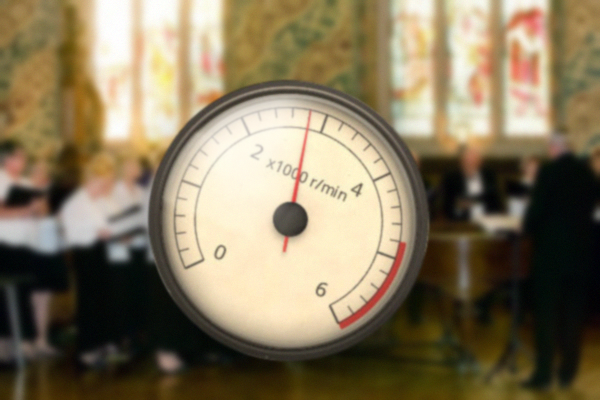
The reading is rpm 2800
